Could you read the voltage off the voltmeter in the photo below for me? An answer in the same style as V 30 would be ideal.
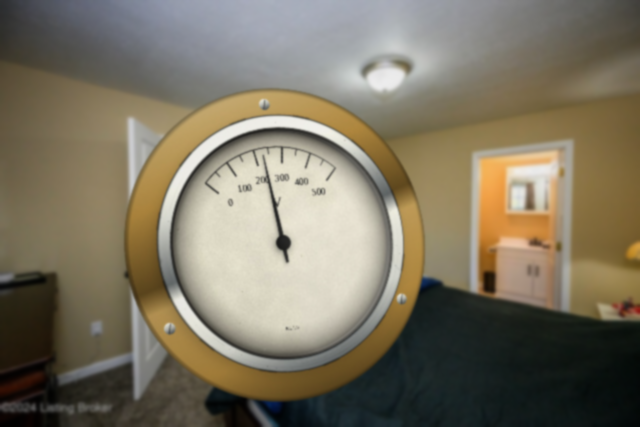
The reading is V 225
